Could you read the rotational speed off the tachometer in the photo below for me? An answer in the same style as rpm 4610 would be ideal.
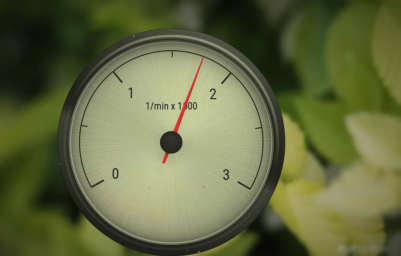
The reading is rpm 1750
